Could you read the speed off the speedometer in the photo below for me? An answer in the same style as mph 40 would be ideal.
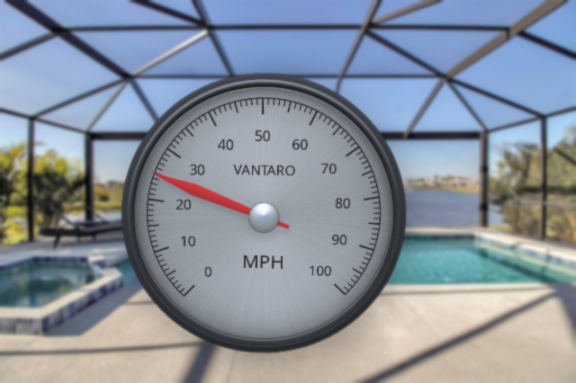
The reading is mph 25
